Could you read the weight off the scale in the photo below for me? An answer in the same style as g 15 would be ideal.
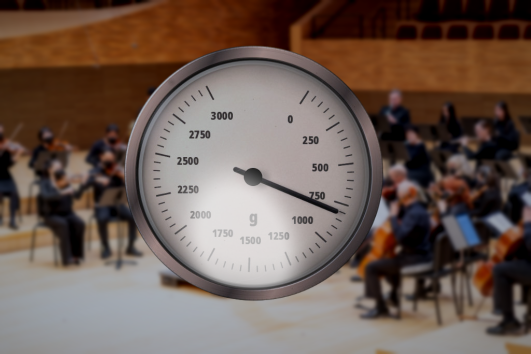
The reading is g 800
